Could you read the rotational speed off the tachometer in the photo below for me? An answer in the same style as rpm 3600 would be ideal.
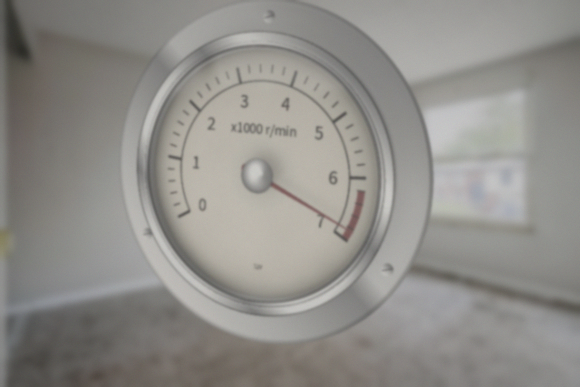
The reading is rpm 6800
